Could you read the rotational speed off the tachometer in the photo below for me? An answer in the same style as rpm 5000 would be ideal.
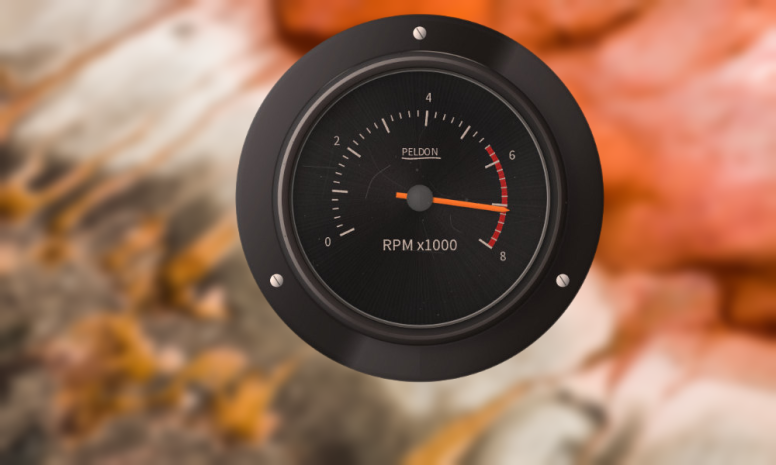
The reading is rpm 7100
